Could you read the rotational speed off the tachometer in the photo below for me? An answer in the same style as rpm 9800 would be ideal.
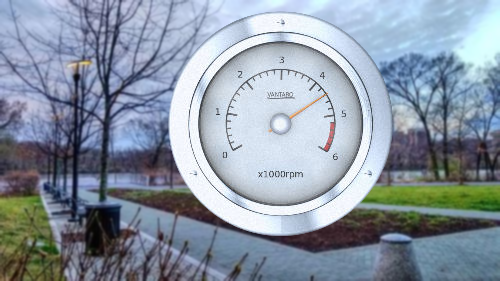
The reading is rpm 4400
